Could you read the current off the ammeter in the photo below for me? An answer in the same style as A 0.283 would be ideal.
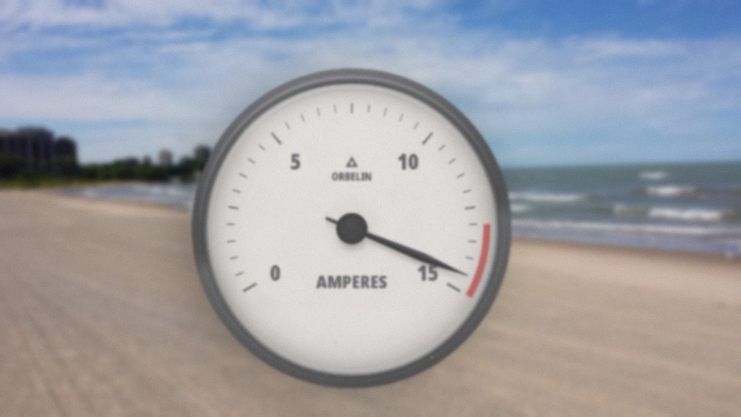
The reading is A 14.5
